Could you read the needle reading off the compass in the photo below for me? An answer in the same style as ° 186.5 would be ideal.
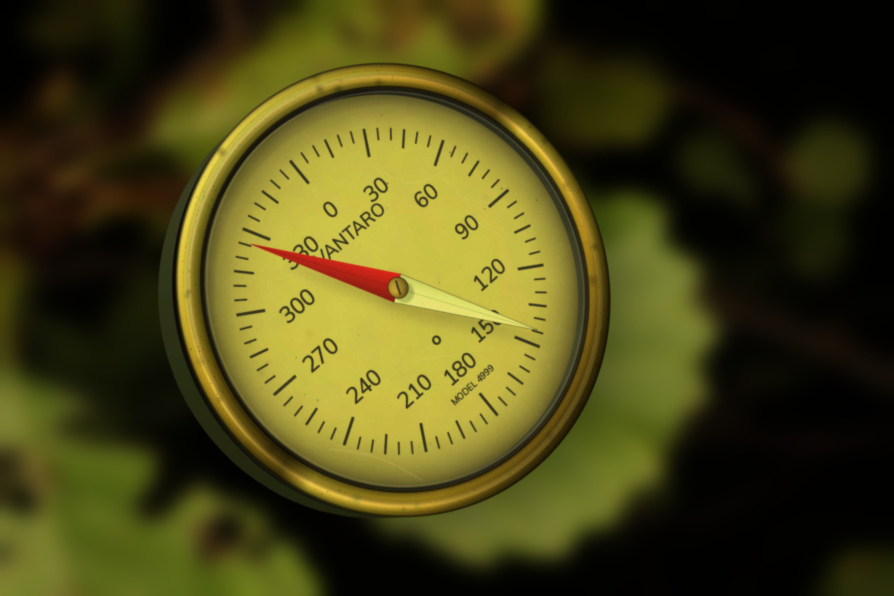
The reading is ° 325
